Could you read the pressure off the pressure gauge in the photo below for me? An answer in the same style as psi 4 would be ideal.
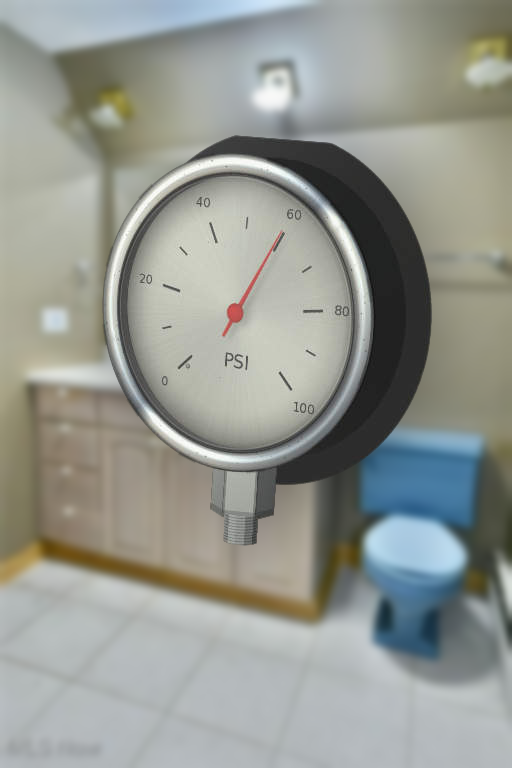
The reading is psi 60
